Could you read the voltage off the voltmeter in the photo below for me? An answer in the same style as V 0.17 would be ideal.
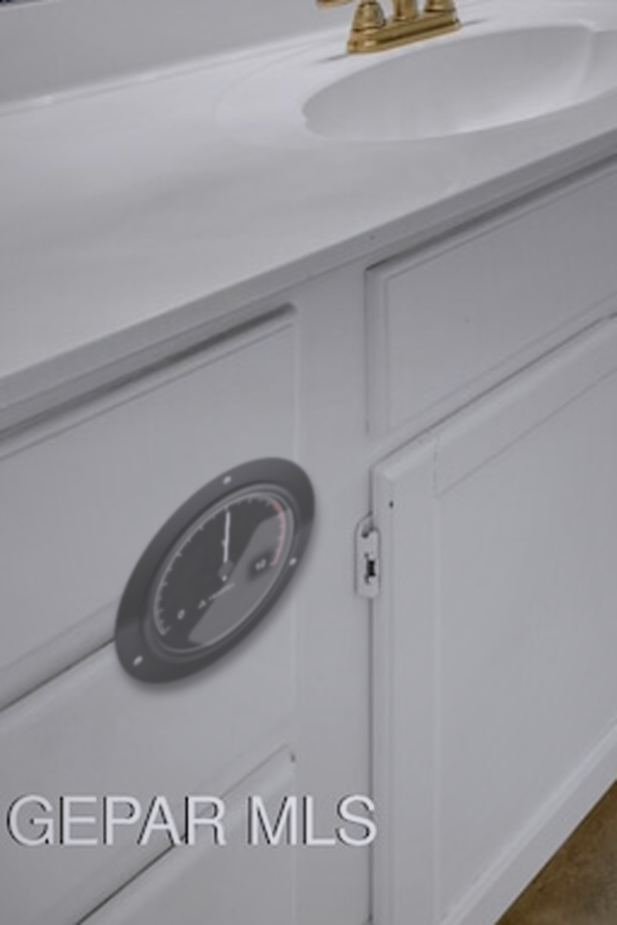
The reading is V 5
